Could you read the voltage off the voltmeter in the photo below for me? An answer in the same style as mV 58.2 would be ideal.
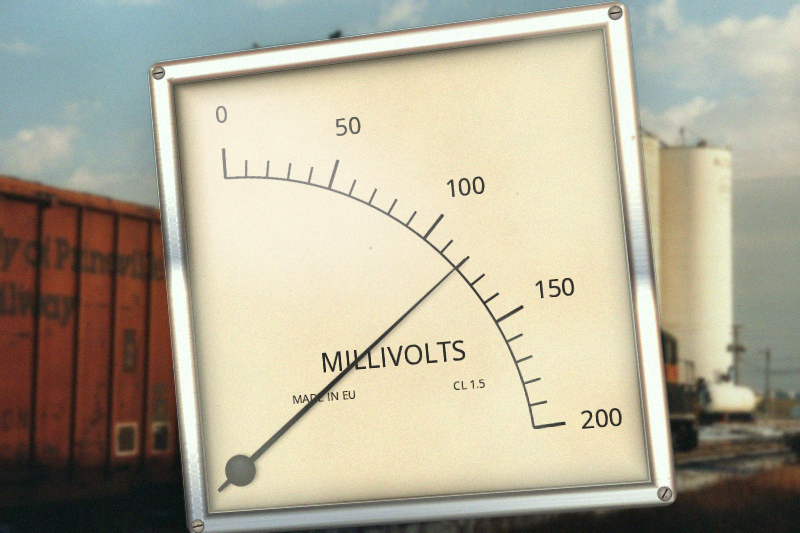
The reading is mV 120
